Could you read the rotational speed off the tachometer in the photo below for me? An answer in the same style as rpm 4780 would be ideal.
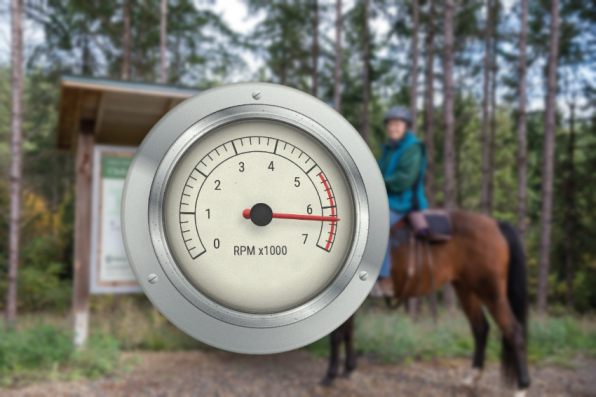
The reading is rpm 6300
